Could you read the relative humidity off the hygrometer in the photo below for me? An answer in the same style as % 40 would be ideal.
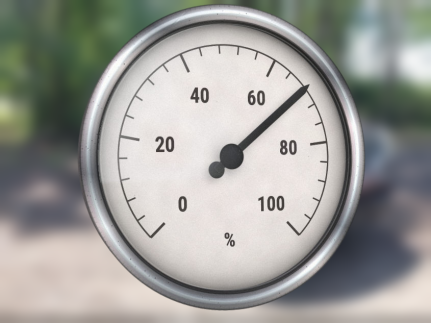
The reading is % 68
